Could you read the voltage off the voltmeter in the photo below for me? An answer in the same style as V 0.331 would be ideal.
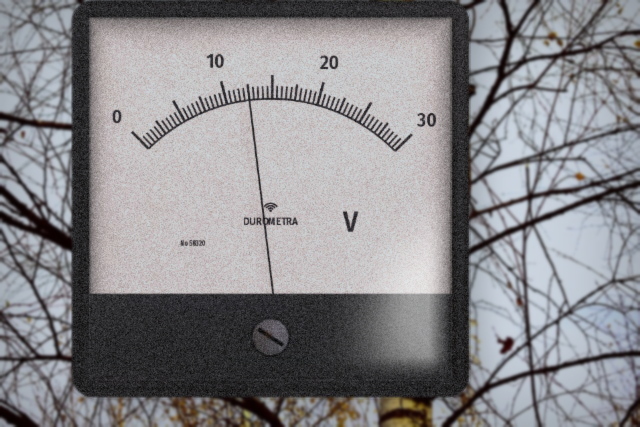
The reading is V 12.5
